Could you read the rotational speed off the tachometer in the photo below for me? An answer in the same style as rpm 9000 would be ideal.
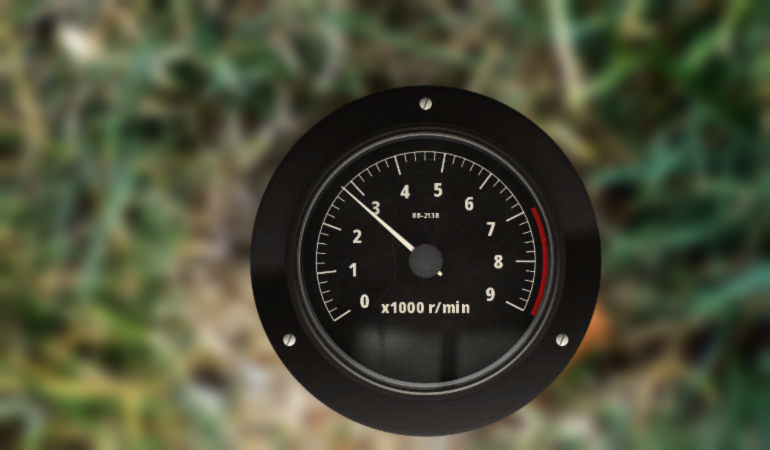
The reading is rpm 2800
